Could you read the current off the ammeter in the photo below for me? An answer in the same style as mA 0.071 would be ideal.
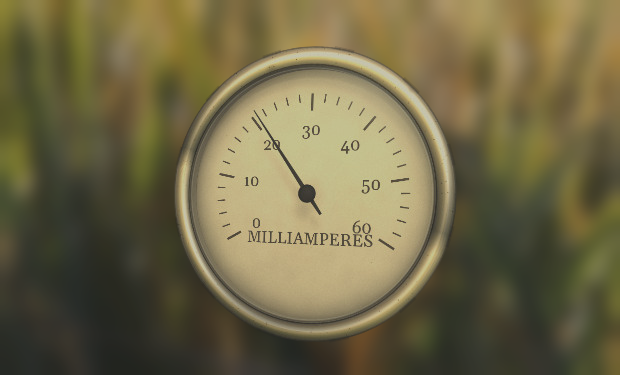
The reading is mA 21
